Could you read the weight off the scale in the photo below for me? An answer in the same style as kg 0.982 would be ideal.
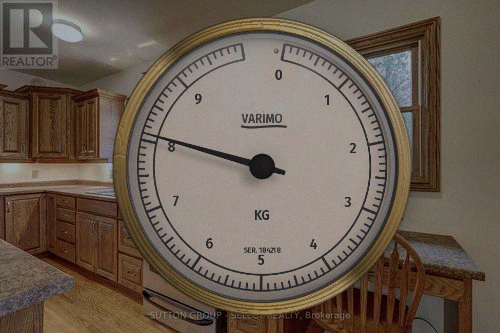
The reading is kg 8.1
